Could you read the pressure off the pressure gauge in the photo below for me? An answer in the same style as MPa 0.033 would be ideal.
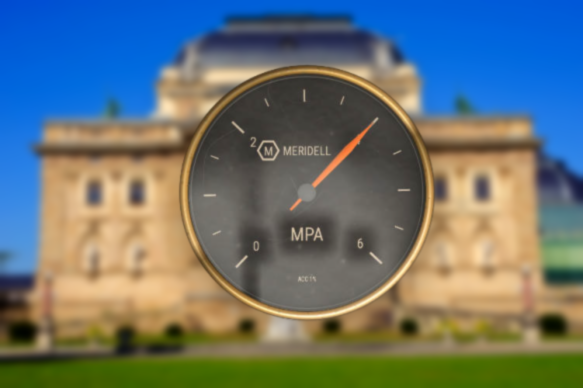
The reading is MPa 4
